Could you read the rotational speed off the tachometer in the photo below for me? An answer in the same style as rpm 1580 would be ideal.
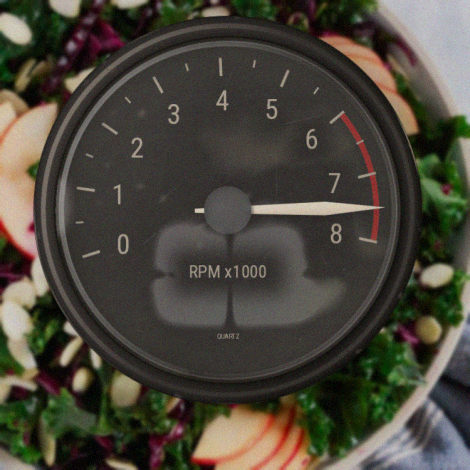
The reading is rpm 7500
